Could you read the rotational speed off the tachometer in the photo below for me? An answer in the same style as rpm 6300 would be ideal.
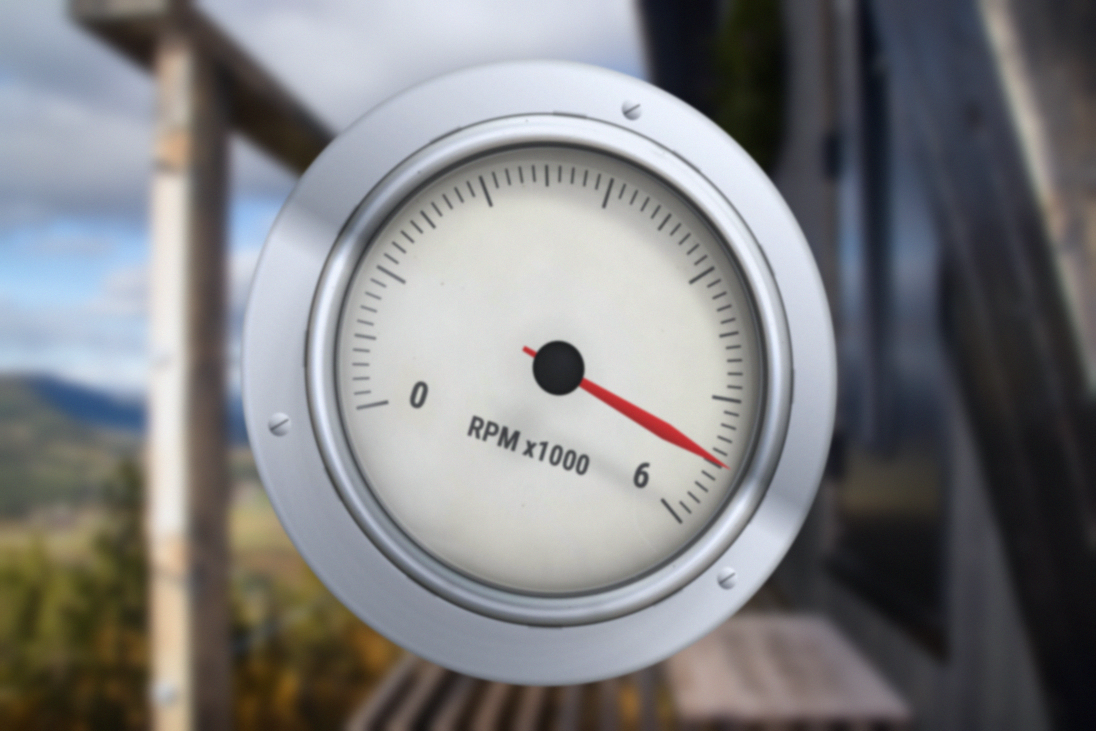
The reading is rpm 5500
